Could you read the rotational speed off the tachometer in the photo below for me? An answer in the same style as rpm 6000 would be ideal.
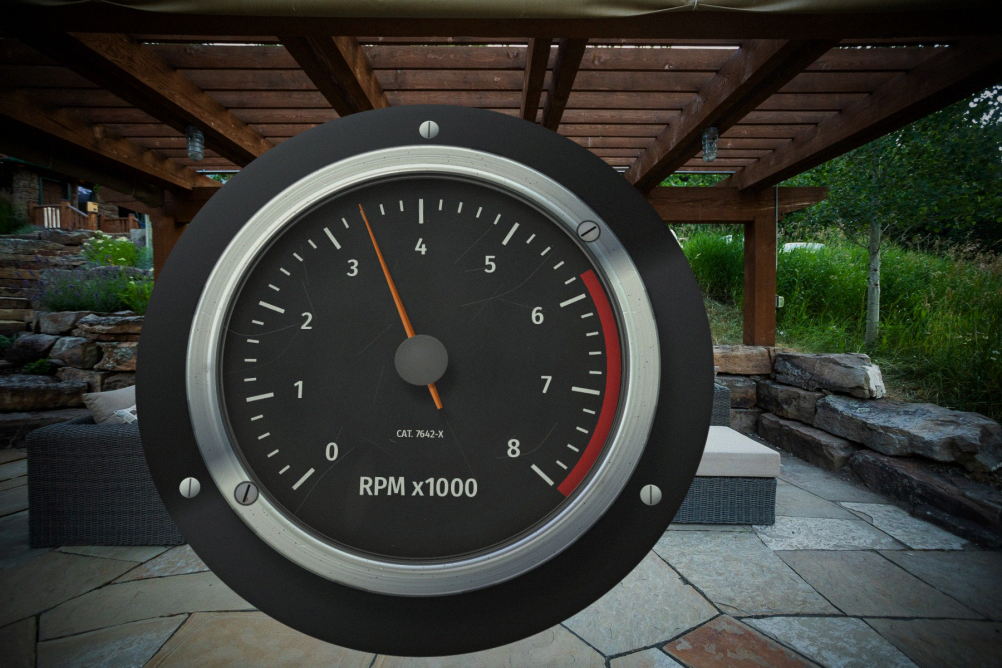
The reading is rpm 3400
